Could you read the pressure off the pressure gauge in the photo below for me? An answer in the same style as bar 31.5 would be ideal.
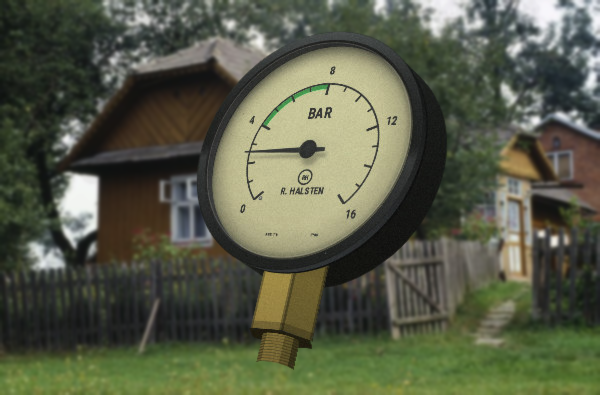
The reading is bar 2.5
